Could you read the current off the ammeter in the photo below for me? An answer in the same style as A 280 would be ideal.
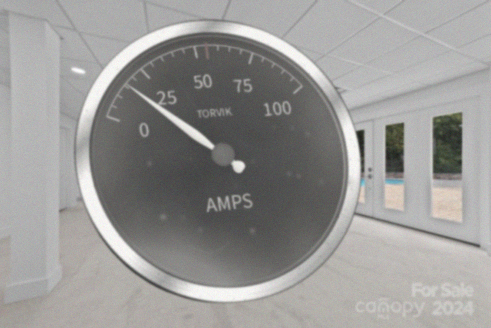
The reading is A 15
